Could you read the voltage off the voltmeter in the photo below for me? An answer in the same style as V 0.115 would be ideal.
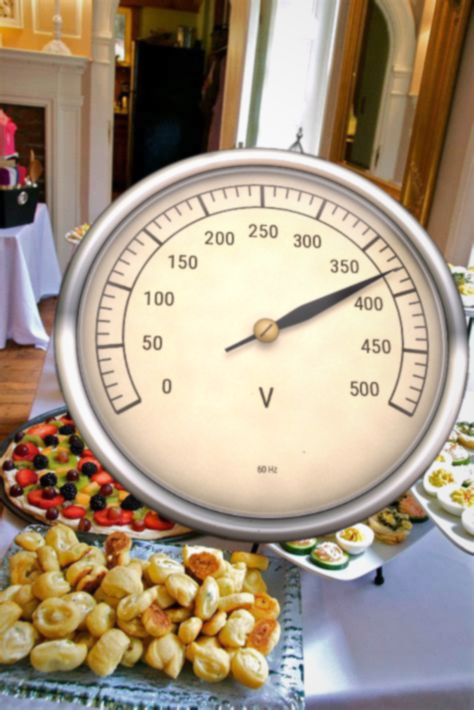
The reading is V 380
